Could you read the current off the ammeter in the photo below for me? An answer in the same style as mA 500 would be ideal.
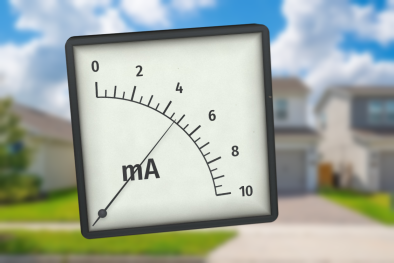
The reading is mA 4.75
